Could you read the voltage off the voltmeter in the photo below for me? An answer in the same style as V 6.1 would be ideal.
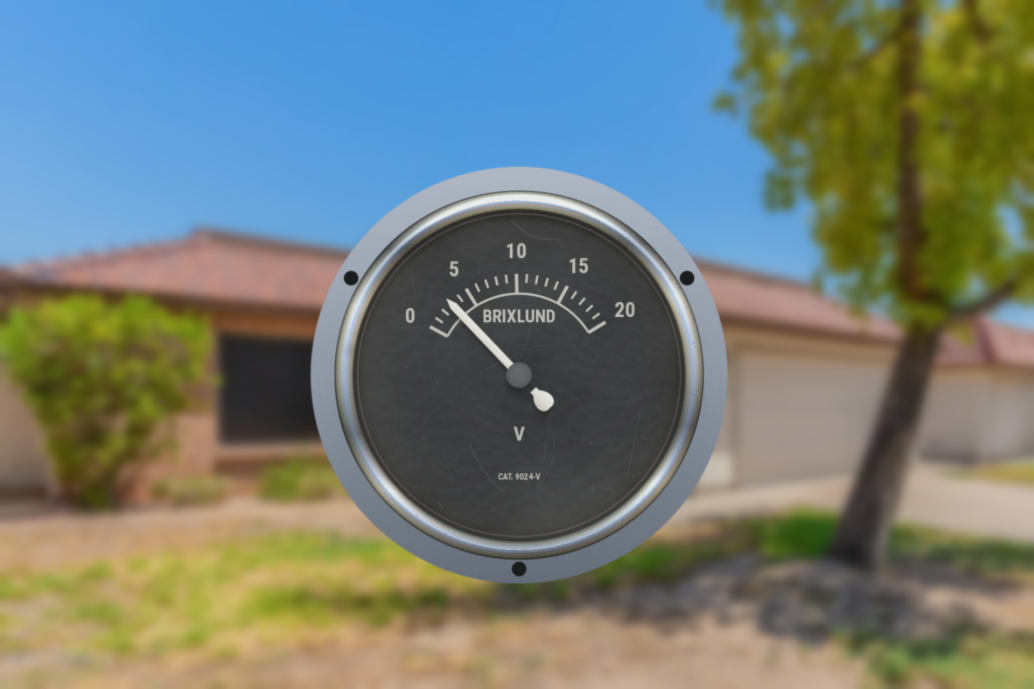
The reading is V 3
